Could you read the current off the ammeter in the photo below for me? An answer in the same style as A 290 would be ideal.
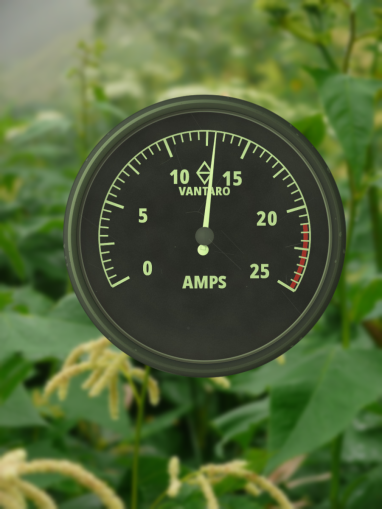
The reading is A 13
